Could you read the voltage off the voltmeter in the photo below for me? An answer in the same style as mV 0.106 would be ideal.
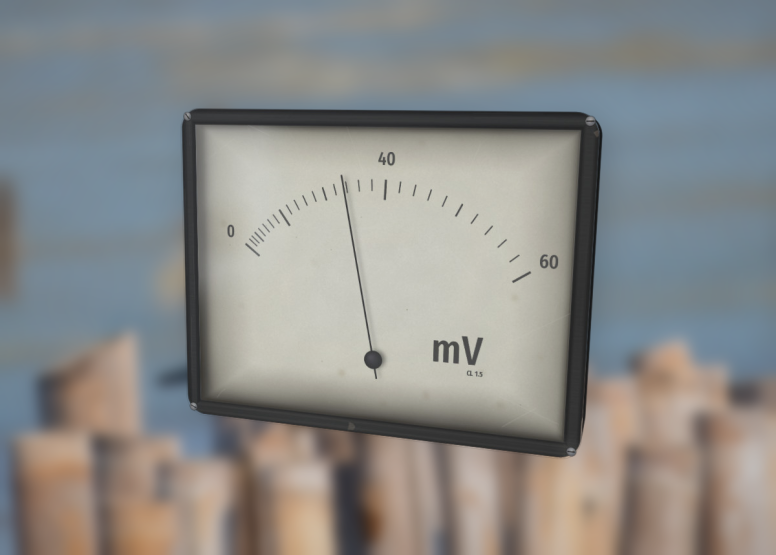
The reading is mV 34
